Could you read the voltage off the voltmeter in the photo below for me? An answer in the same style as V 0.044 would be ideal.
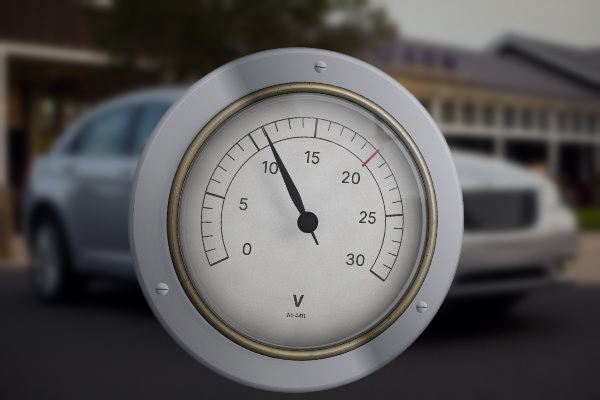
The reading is V 11
